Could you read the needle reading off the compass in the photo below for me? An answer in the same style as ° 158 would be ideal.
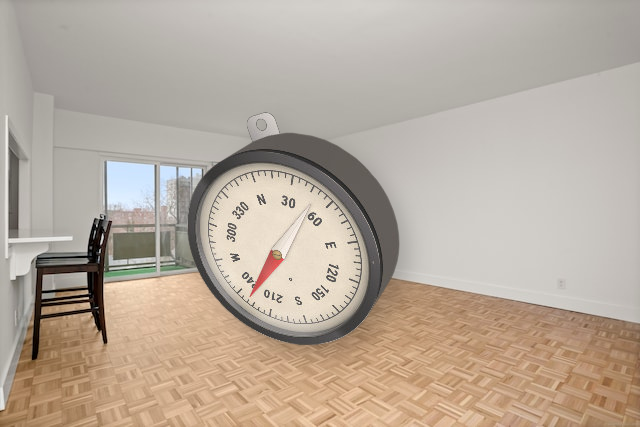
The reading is ° 230
